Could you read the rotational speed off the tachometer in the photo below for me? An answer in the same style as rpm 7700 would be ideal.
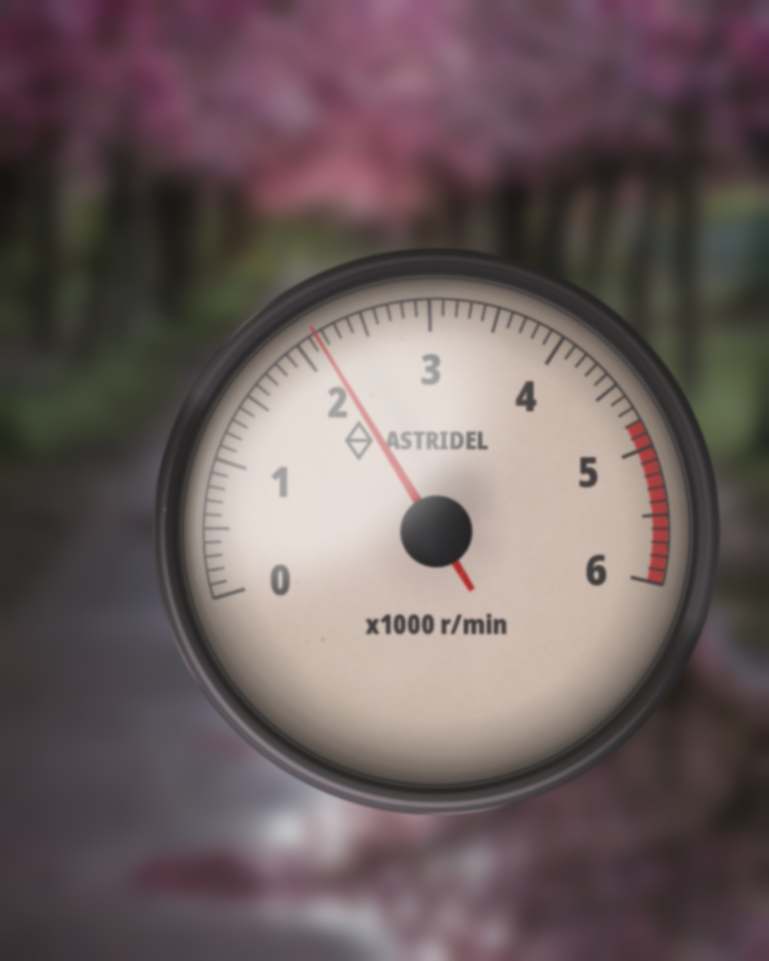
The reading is rpm 2150
